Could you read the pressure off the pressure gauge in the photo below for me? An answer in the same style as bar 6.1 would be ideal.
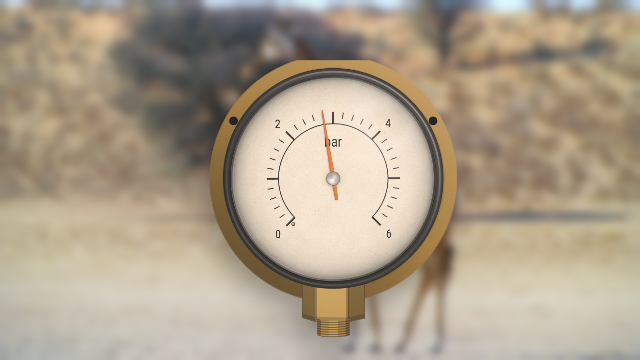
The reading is bar 2.8
